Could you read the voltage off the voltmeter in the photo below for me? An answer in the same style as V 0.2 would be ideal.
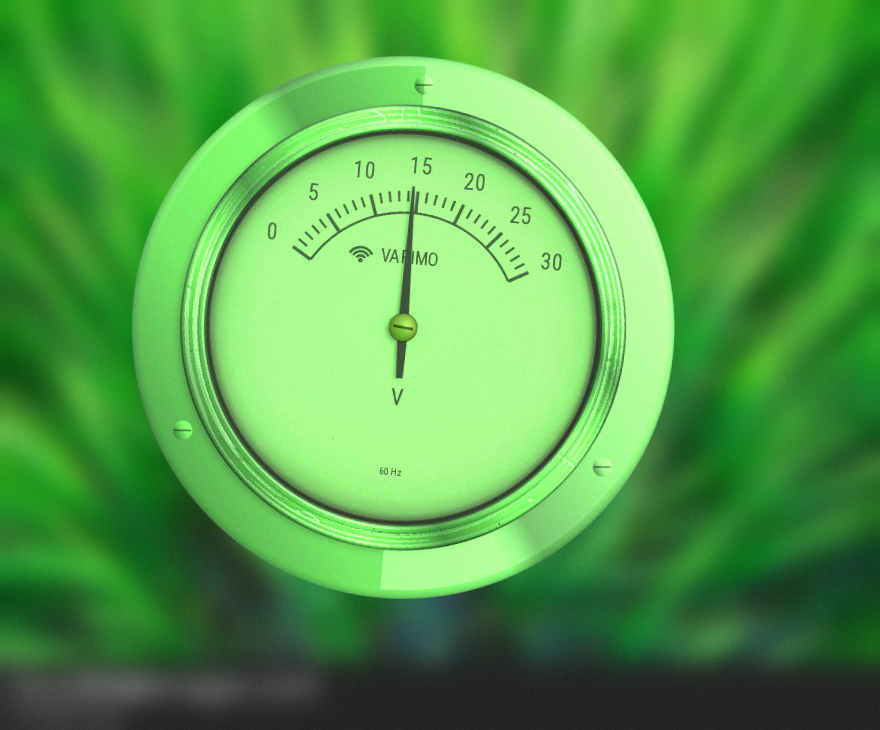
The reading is V 14.5
